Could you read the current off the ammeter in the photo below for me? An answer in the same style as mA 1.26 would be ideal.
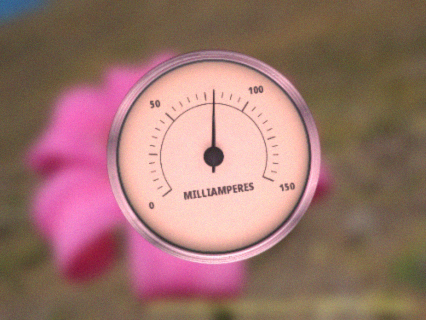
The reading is mA 80
